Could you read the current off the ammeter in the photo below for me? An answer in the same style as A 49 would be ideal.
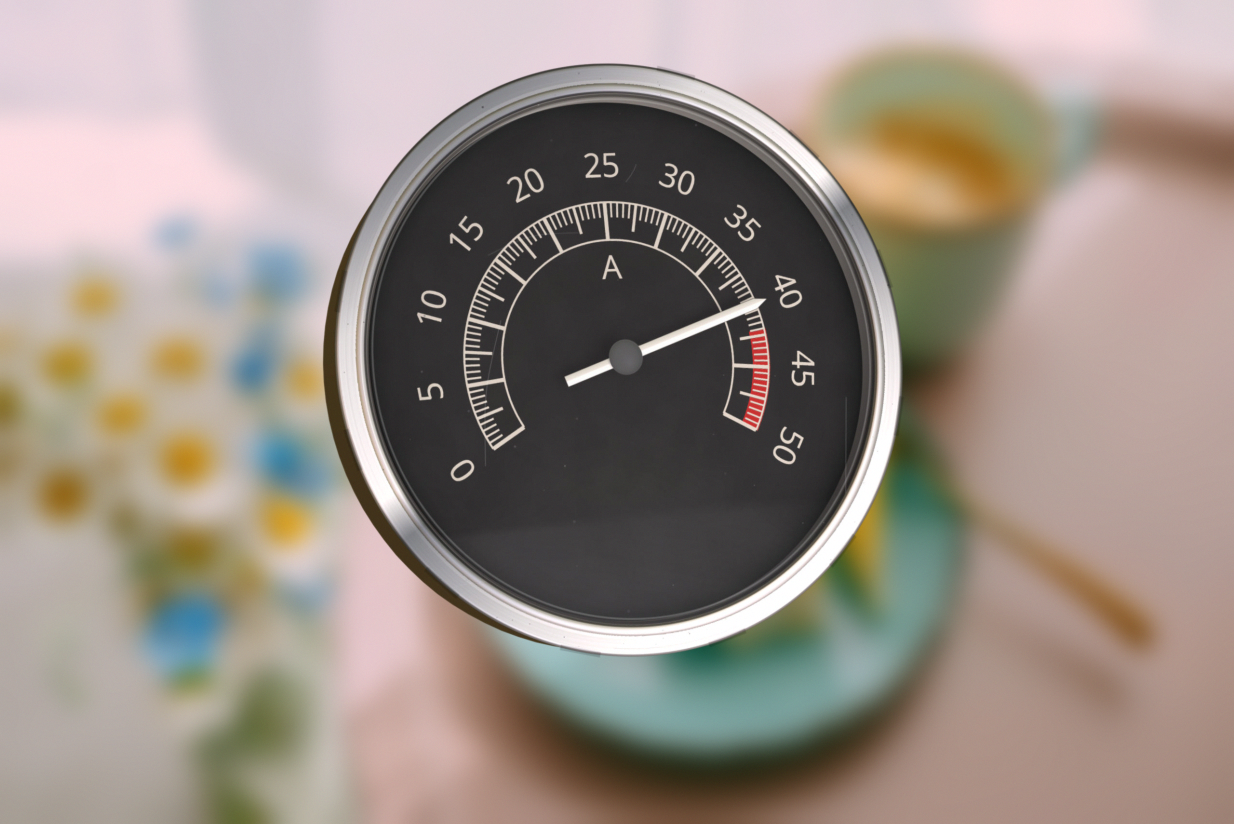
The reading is A 40
